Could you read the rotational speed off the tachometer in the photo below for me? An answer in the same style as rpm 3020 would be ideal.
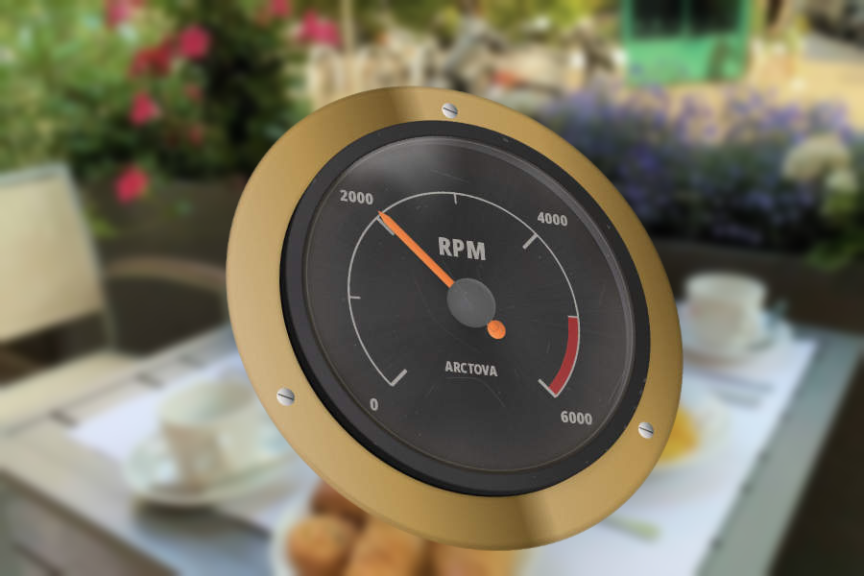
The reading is rpm 2000
